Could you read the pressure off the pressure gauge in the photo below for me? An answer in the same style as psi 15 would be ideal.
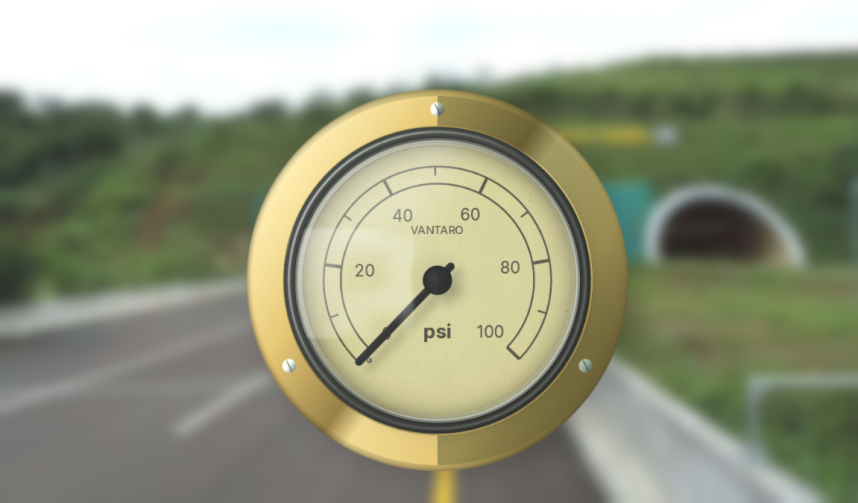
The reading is psi 0
